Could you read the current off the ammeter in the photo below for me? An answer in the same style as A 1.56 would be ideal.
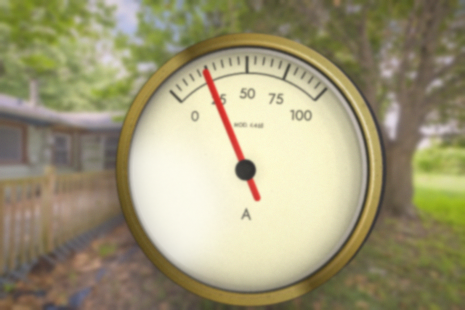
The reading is A 25
